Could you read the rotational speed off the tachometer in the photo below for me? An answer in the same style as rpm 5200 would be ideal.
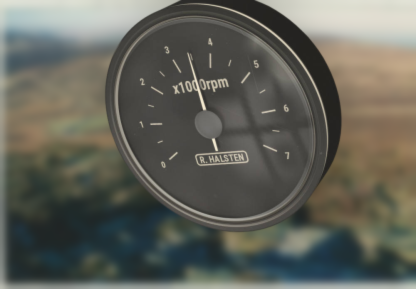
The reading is rpm 3500
